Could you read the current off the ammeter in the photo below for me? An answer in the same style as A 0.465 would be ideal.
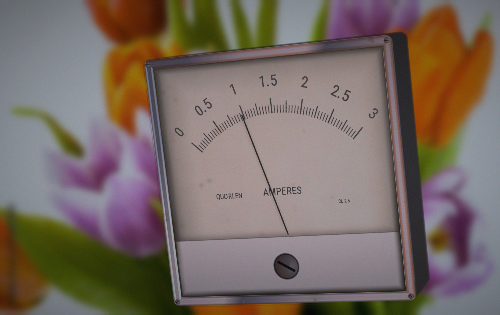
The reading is A 1
